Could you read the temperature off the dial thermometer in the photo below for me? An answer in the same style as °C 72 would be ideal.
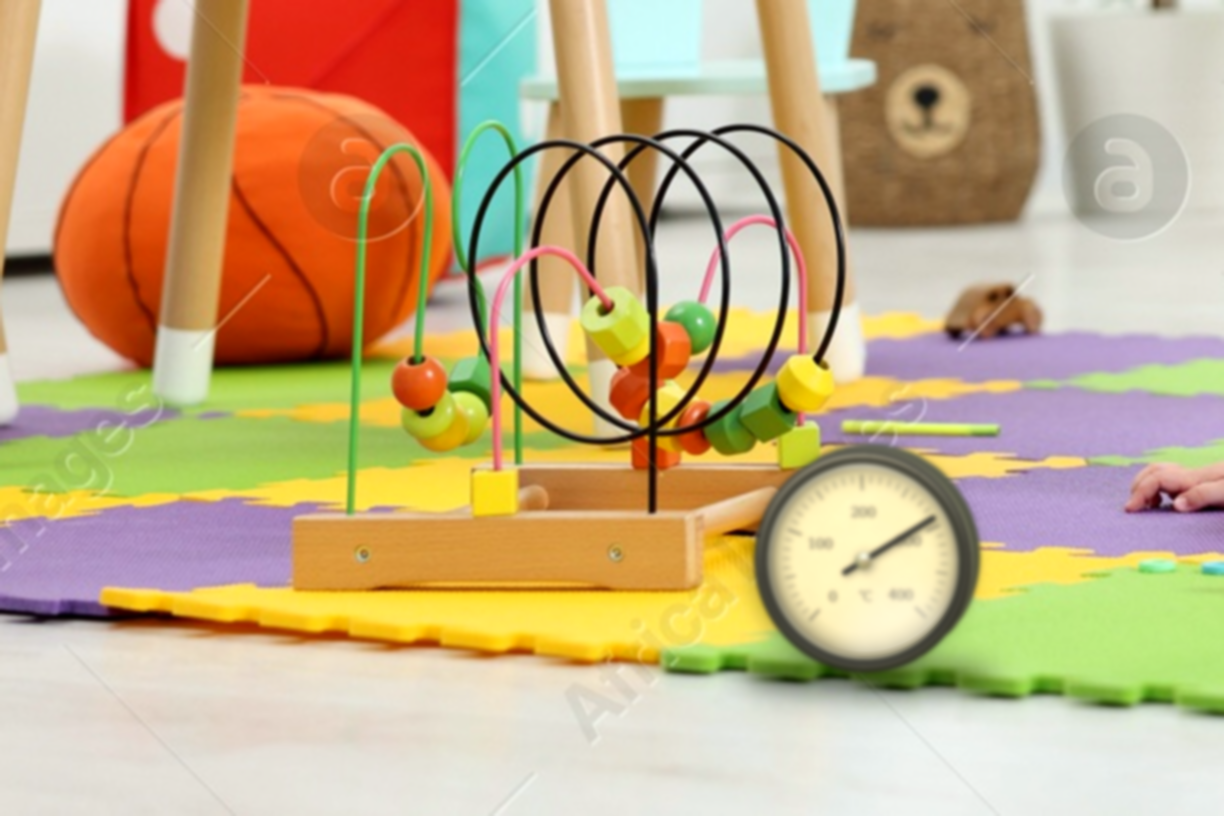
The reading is °C 290
